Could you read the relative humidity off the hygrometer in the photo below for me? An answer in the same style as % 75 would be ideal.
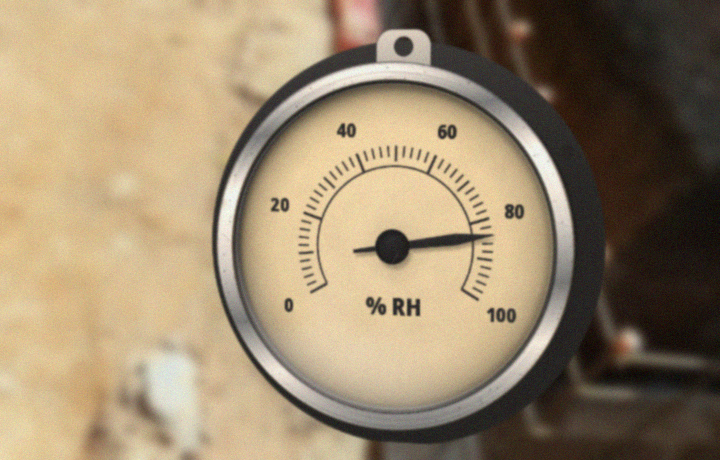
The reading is % 84
